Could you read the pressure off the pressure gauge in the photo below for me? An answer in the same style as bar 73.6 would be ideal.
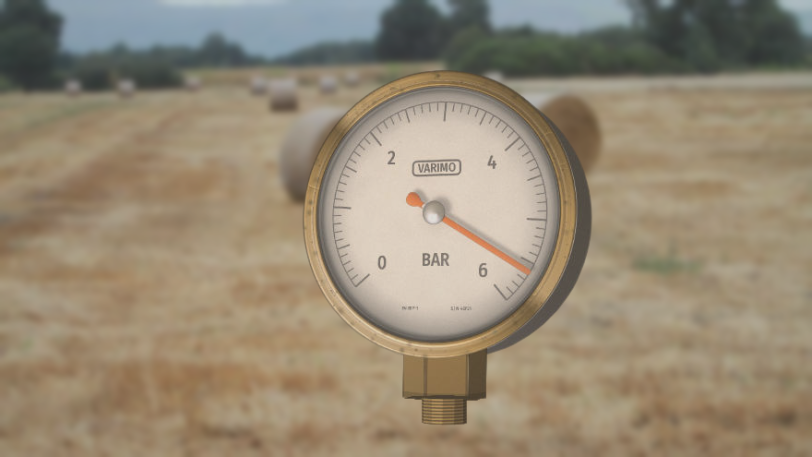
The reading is bar 5.6
